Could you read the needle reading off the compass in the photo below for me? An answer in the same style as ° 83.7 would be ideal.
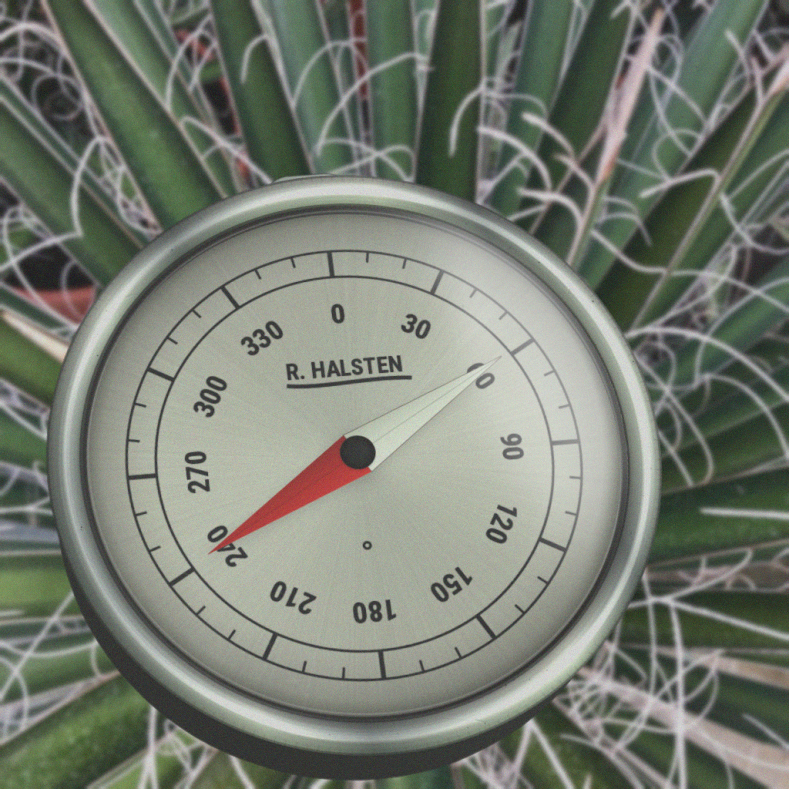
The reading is ° 240
